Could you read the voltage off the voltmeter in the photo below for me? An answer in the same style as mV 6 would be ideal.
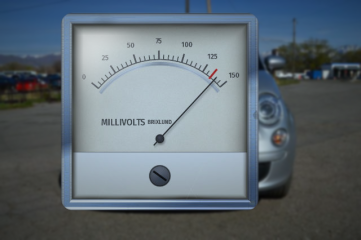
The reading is mV 140
